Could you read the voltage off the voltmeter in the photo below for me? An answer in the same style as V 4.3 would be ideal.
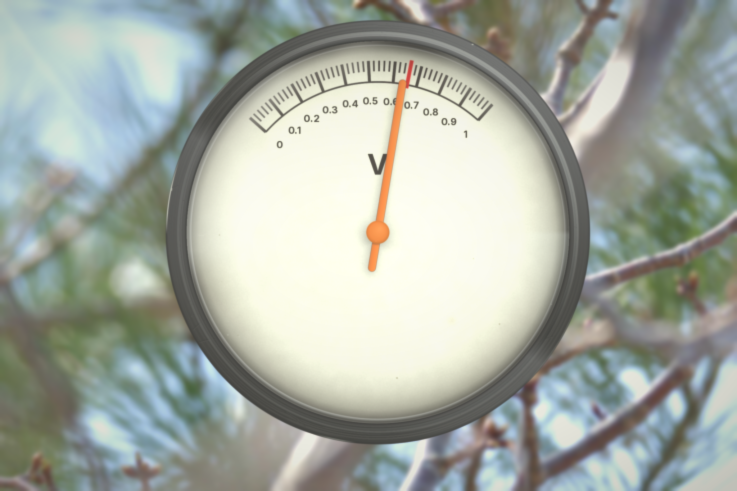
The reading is V 0.64
